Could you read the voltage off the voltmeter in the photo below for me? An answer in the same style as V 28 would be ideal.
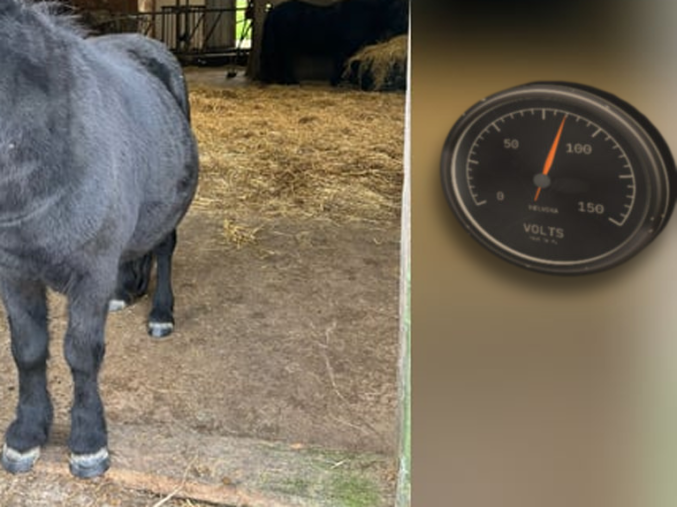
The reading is V 85
